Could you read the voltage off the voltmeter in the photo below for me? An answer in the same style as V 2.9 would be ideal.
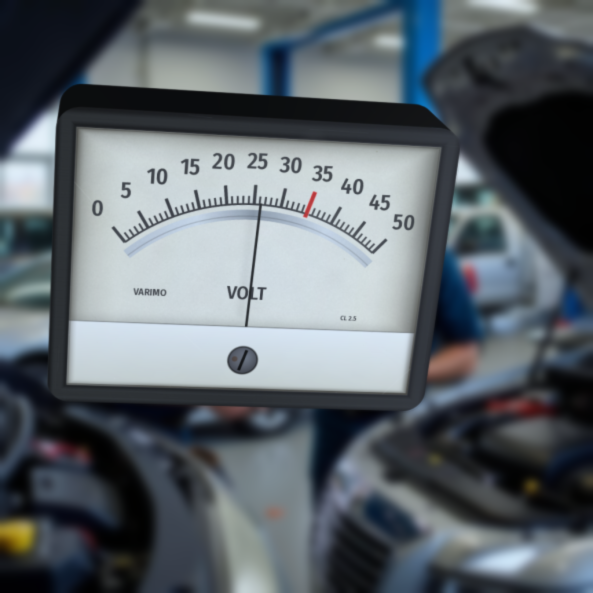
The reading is V 26
